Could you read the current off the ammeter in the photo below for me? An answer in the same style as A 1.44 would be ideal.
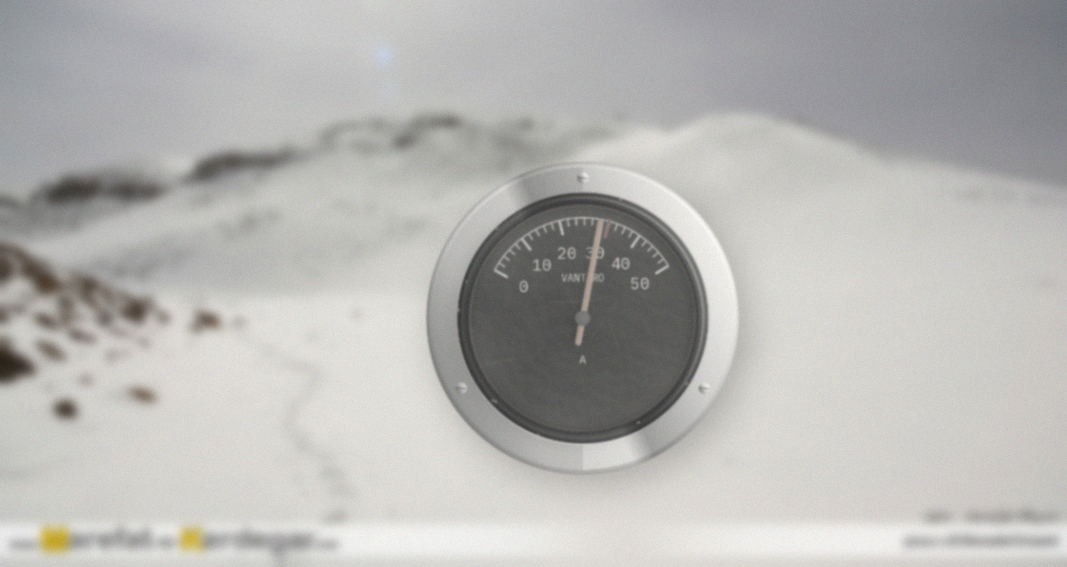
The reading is A 30
